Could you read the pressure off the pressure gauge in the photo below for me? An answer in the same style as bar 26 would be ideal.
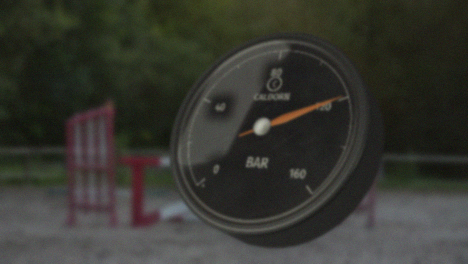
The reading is bar 120
